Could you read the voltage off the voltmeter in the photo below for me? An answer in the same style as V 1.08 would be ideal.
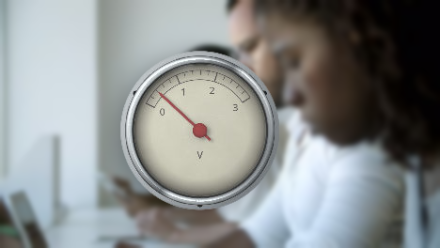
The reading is V 0.4
